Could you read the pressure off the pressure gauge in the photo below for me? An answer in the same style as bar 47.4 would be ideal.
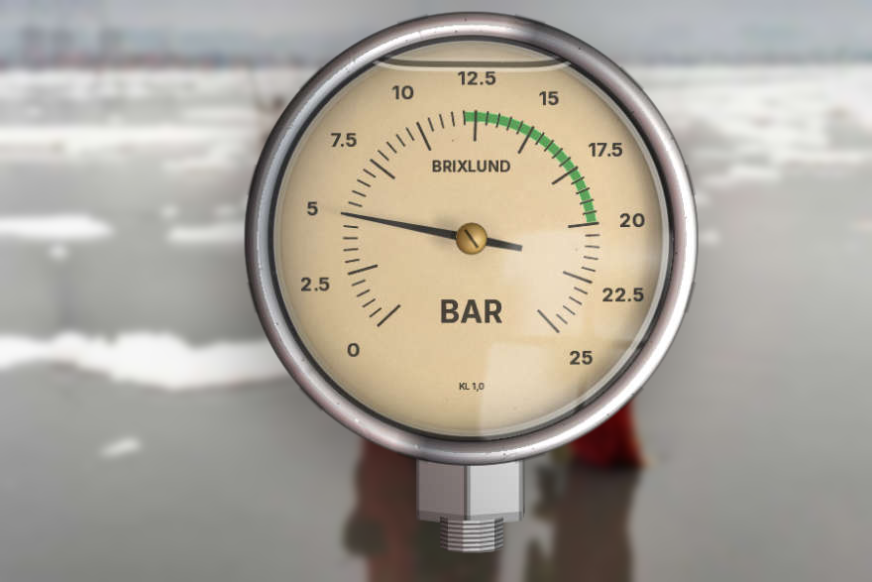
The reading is bar 5
